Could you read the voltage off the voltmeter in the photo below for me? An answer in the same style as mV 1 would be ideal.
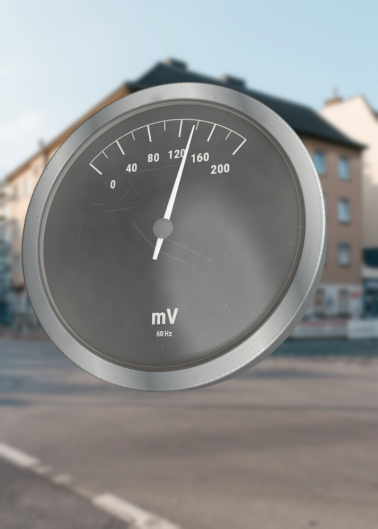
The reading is mV 140
